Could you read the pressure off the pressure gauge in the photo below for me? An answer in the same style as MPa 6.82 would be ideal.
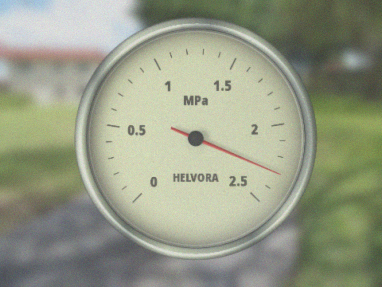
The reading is MPa 2.3
